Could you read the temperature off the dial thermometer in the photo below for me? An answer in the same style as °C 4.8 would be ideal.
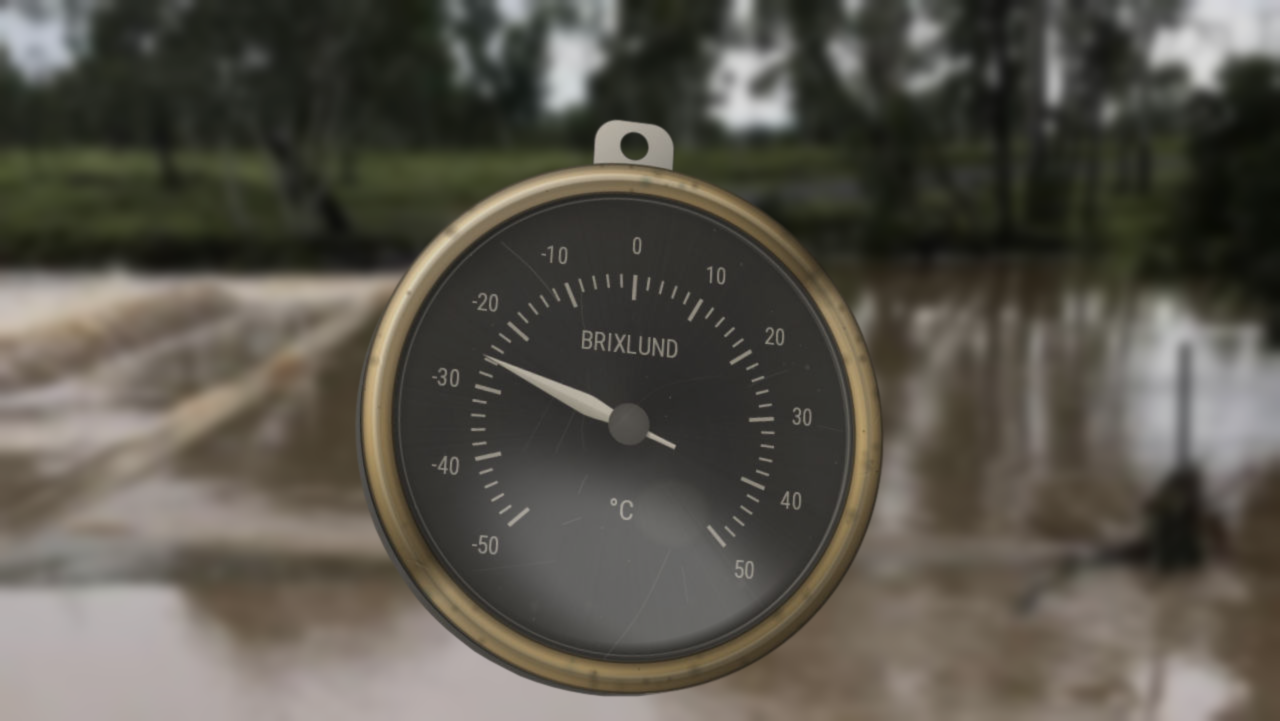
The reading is °C -26
